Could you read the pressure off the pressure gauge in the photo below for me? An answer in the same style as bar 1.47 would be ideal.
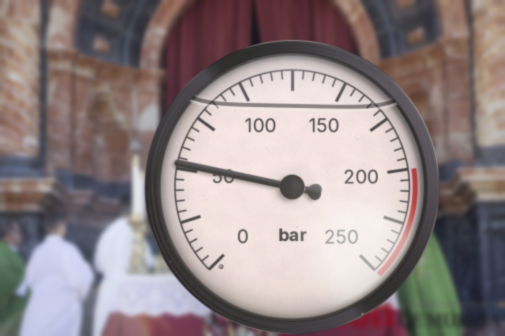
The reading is bar 52.5
